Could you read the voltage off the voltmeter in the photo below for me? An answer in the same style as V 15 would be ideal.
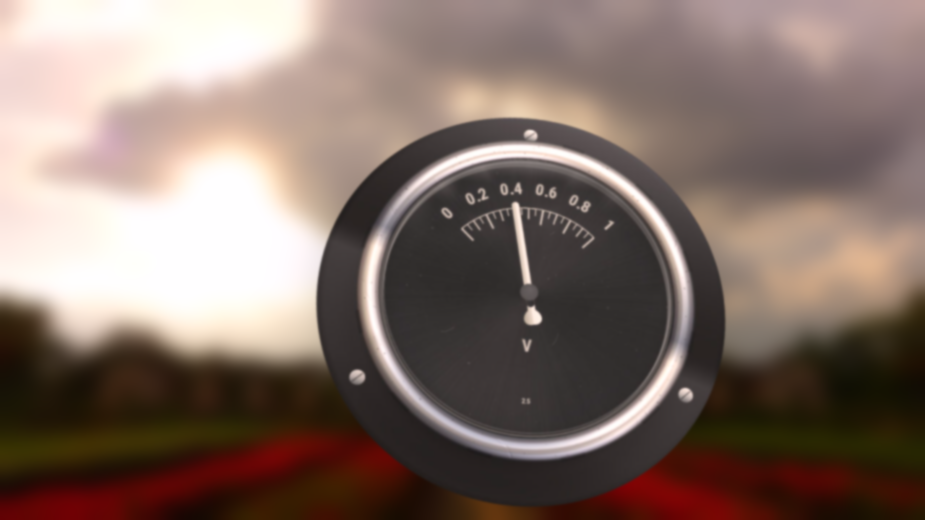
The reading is V 0.4
